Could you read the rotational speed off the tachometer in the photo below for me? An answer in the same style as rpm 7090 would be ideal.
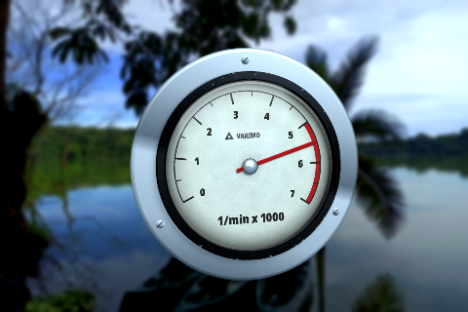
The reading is rpm 5500
